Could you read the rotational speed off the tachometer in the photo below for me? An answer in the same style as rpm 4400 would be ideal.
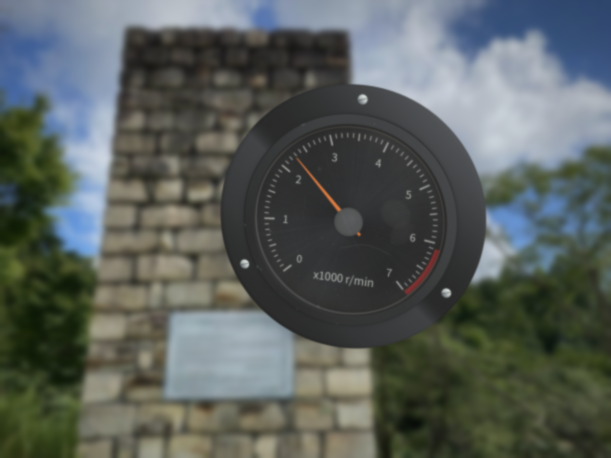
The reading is rpm 2300
